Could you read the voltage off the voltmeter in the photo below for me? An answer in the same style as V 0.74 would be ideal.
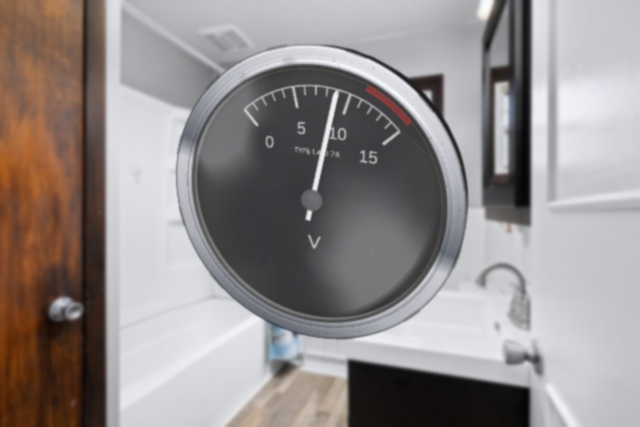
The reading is V 9
